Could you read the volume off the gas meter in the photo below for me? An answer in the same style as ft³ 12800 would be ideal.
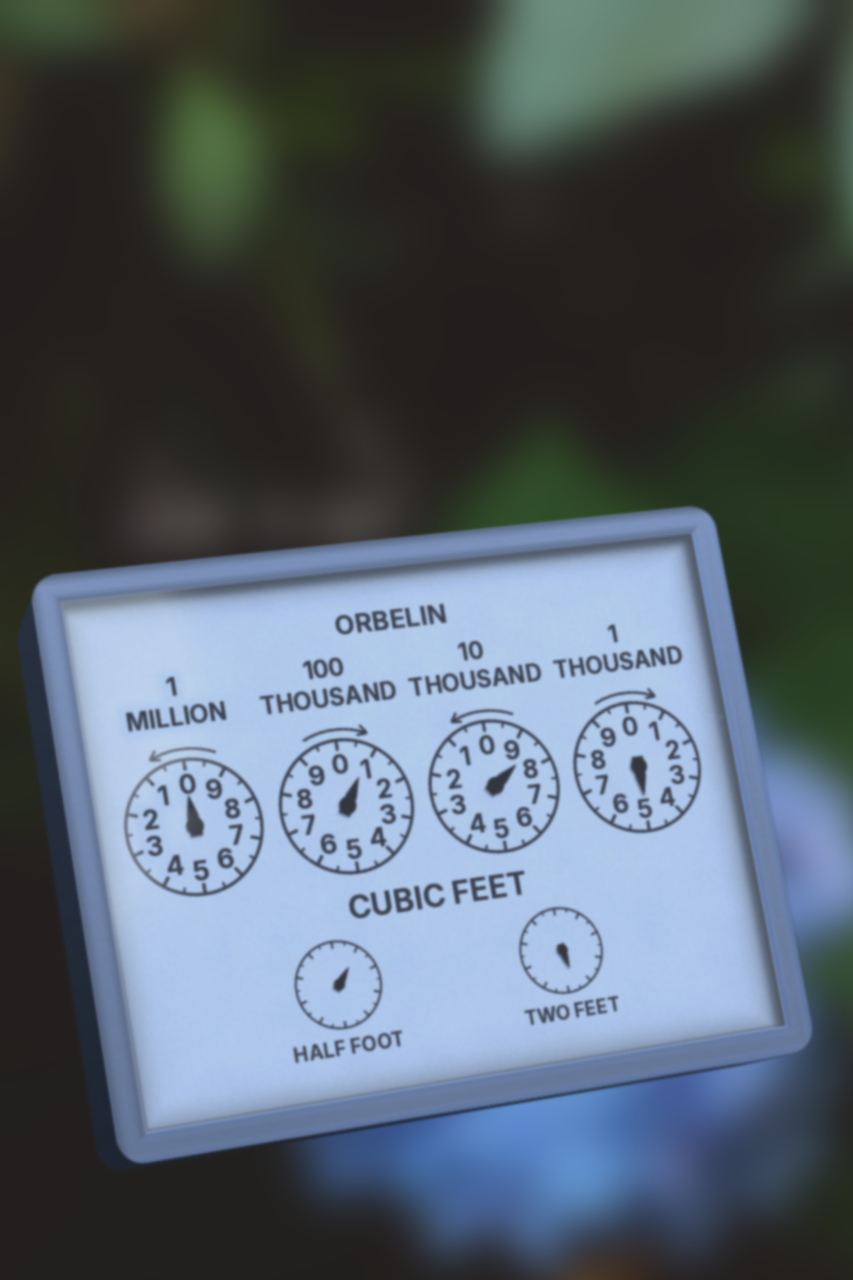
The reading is ft³ 8500
